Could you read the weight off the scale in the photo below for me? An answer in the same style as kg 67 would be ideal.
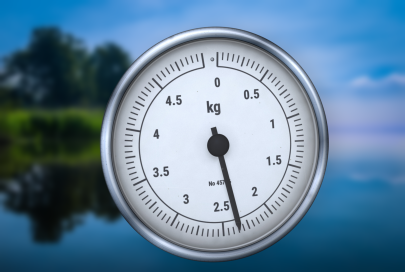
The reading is kg 2.35
